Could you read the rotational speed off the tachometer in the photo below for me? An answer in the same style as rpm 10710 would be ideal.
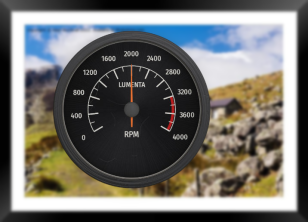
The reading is rpm 2000
